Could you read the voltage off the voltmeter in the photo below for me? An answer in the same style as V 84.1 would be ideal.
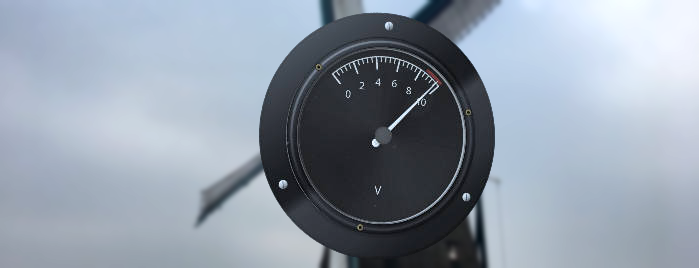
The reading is V 9.6
